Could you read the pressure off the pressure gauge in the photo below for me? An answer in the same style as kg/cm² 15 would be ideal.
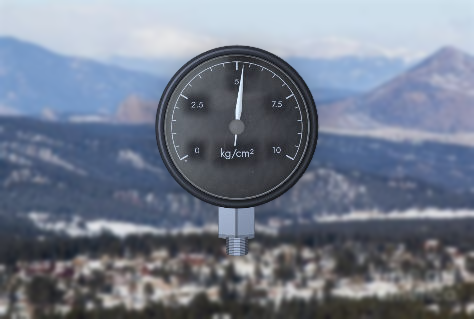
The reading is kg/cm² 5.25
